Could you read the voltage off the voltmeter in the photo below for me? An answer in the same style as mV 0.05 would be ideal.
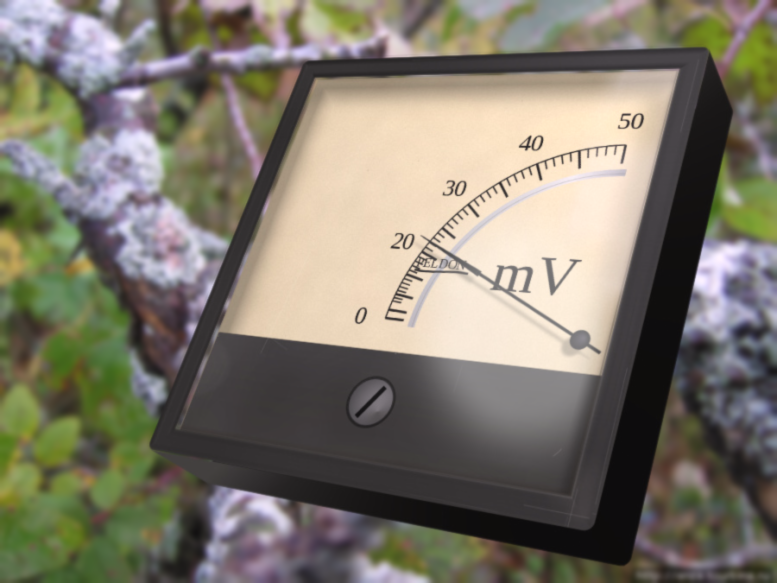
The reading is mV 22
